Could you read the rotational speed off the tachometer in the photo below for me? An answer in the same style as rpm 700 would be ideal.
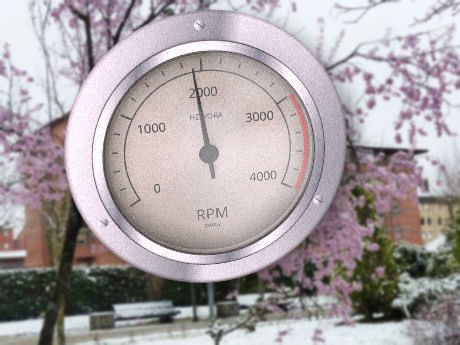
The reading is rpm 1900
